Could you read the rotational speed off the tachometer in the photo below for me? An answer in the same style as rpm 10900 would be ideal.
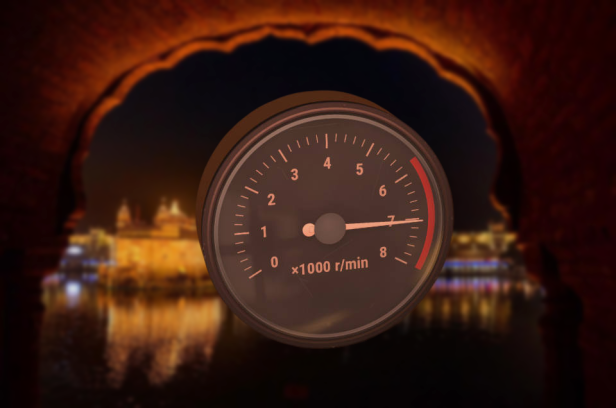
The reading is rpm 7000
